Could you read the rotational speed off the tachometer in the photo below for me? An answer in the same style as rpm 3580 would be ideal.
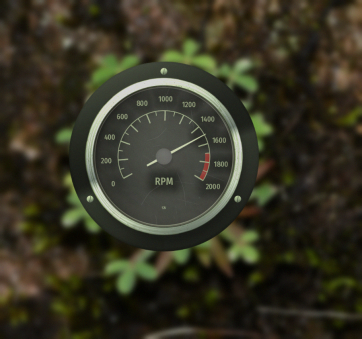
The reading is rpm 1500
